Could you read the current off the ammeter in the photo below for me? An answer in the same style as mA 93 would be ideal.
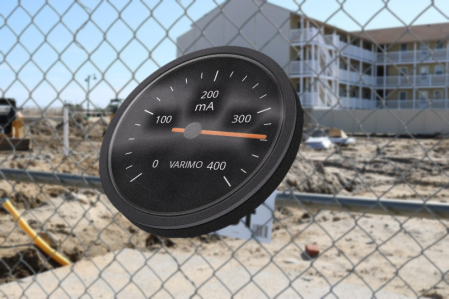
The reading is mA 340
